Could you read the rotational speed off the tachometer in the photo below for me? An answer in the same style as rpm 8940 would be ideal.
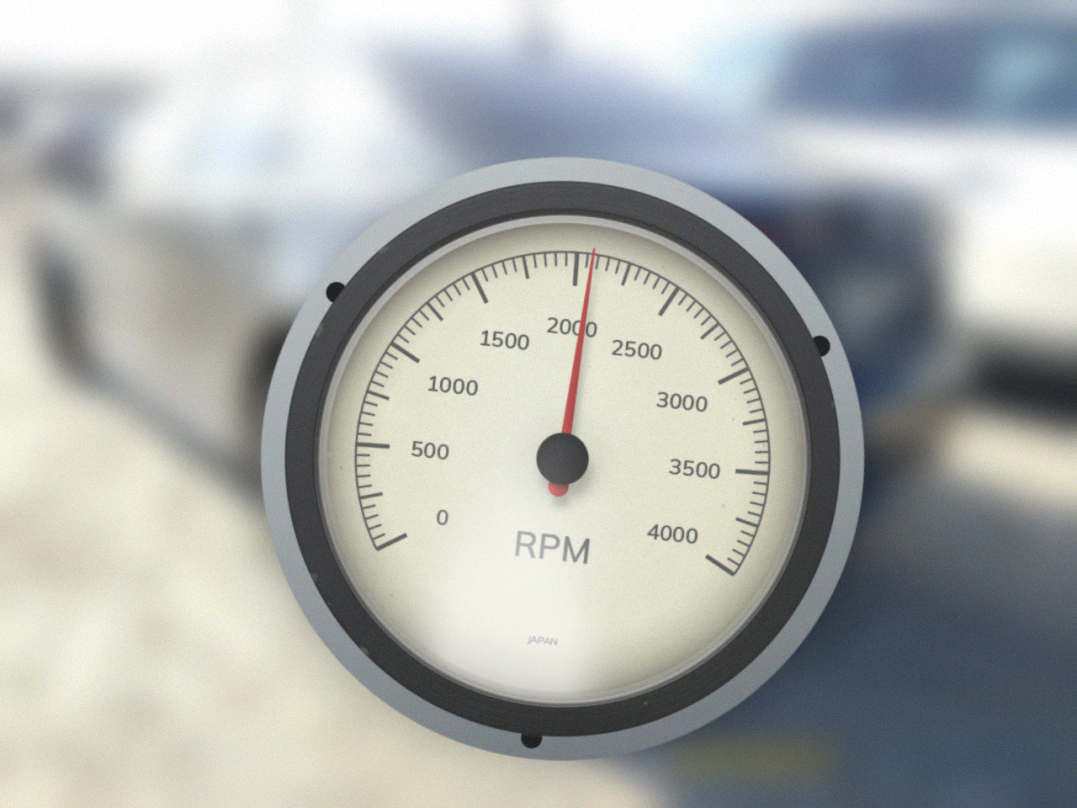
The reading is rpm 2075
